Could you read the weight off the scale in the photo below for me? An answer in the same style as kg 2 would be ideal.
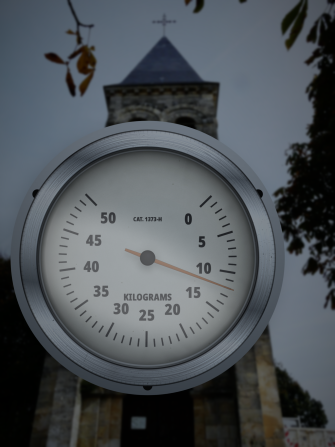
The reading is kg 12
